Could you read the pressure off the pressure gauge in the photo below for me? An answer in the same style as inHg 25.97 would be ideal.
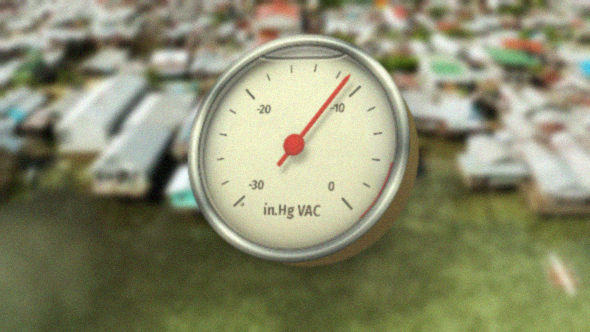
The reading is inHg -11
